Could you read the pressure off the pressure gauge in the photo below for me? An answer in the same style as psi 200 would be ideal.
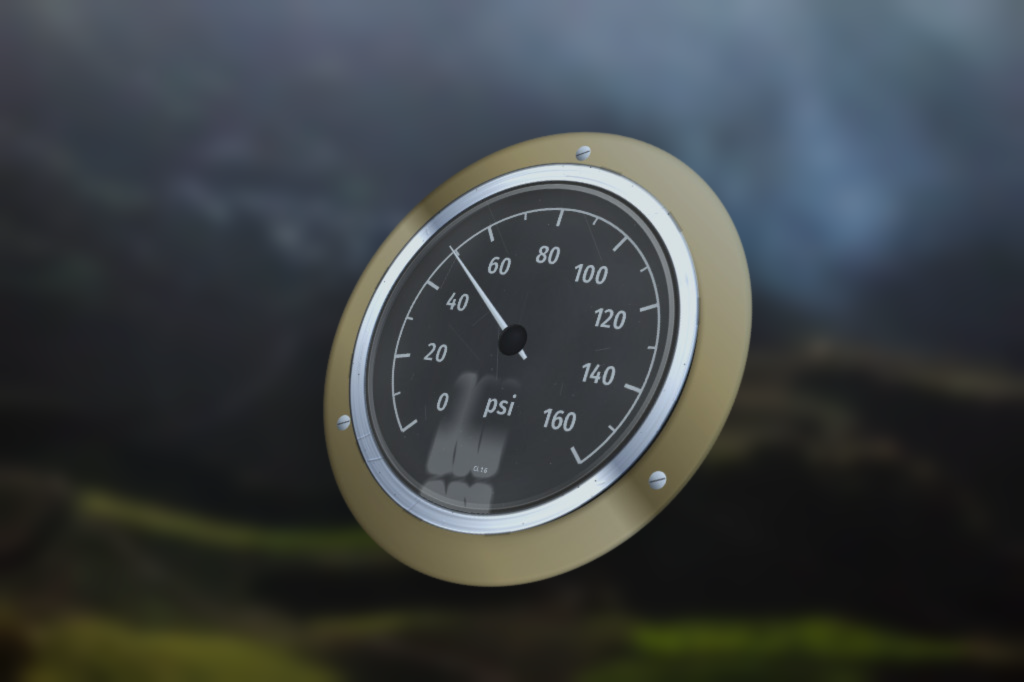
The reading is psi 50
